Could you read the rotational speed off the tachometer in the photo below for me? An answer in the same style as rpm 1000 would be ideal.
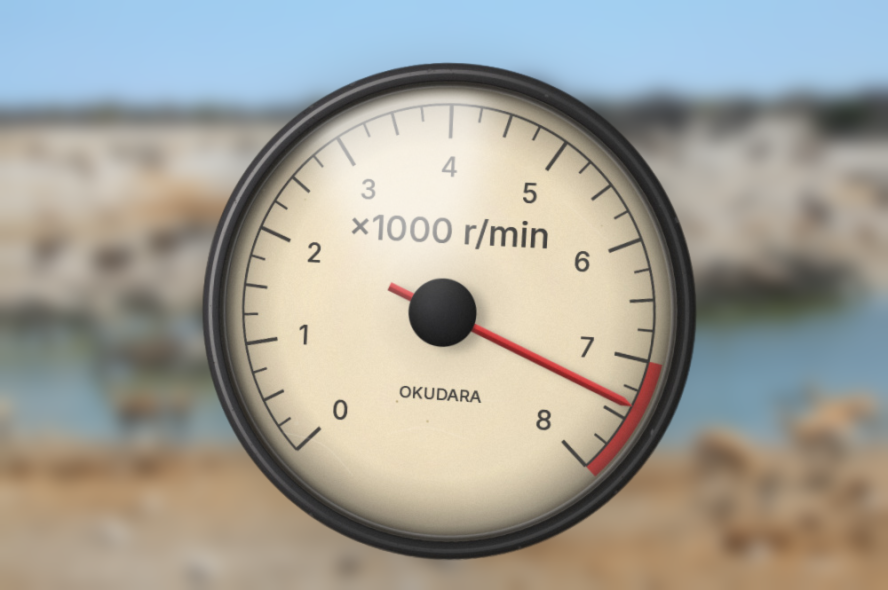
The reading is rpm 7375
